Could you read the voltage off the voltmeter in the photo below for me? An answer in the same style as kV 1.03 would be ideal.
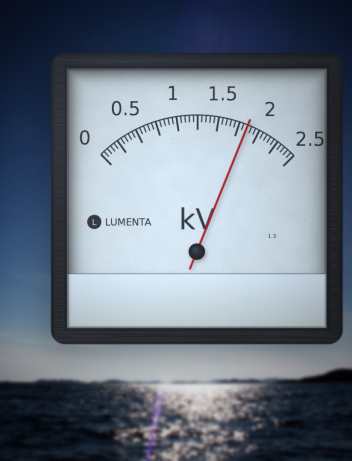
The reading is kV 1.85
